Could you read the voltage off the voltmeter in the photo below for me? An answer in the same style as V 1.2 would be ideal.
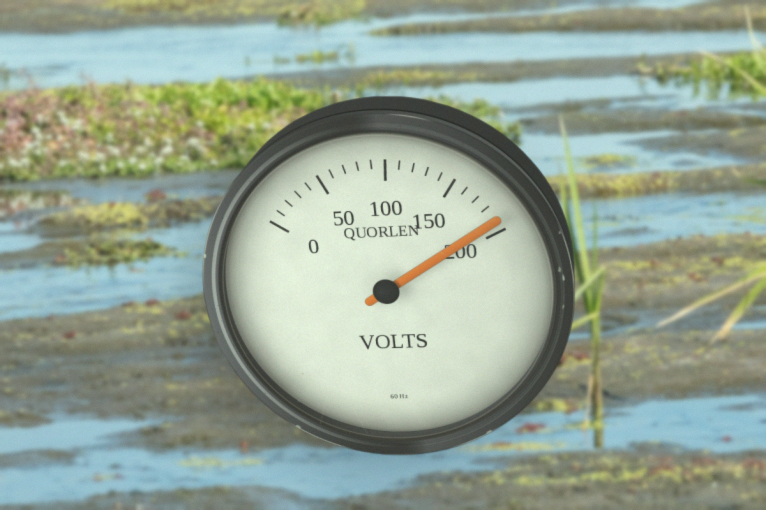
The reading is V 190
